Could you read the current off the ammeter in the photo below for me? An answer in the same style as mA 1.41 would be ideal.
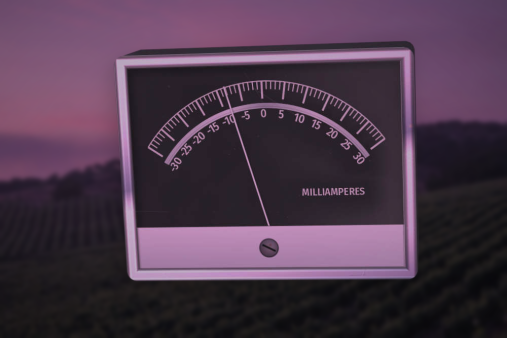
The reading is mA -8
